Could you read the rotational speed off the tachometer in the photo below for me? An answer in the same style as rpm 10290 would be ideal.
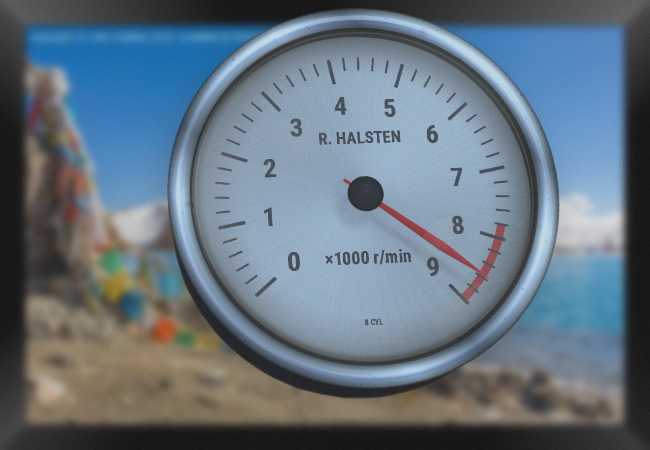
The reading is rpm 8600
